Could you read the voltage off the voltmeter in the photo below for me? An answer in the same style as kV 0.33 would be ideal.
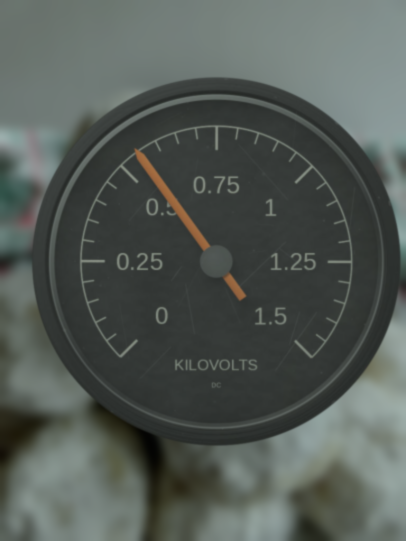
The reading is kV 0.55
